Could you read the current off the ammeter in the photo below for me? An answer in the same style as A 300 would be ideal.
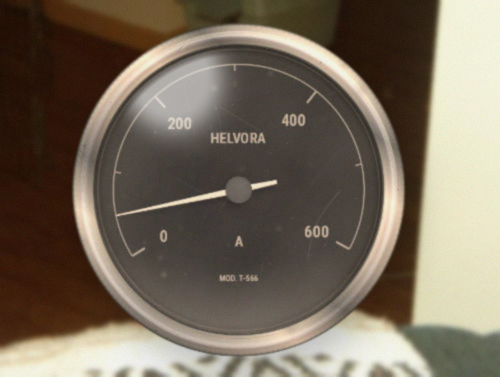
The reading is A 50
